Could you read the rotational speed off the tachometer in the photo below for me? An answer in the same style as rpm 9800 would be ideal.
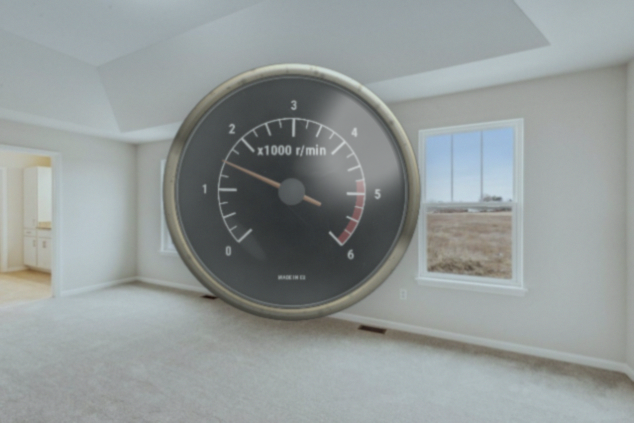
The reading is rpm 1500
